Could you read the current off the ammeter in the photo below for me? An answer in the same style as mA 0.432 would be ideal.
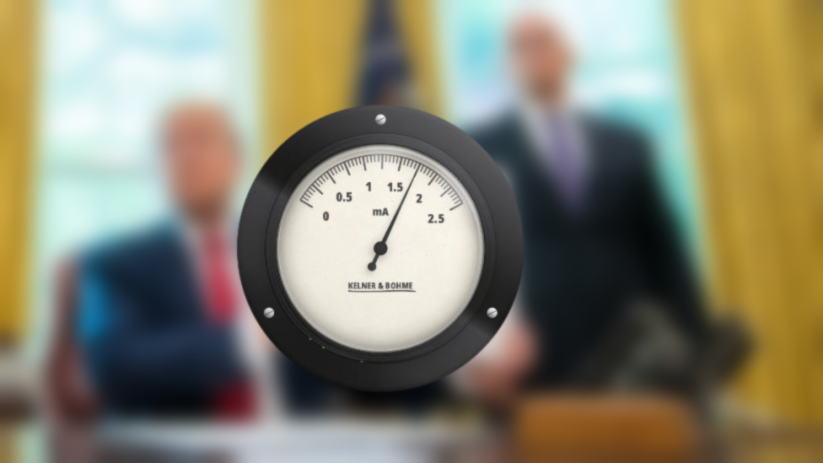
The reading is mA 1.75
